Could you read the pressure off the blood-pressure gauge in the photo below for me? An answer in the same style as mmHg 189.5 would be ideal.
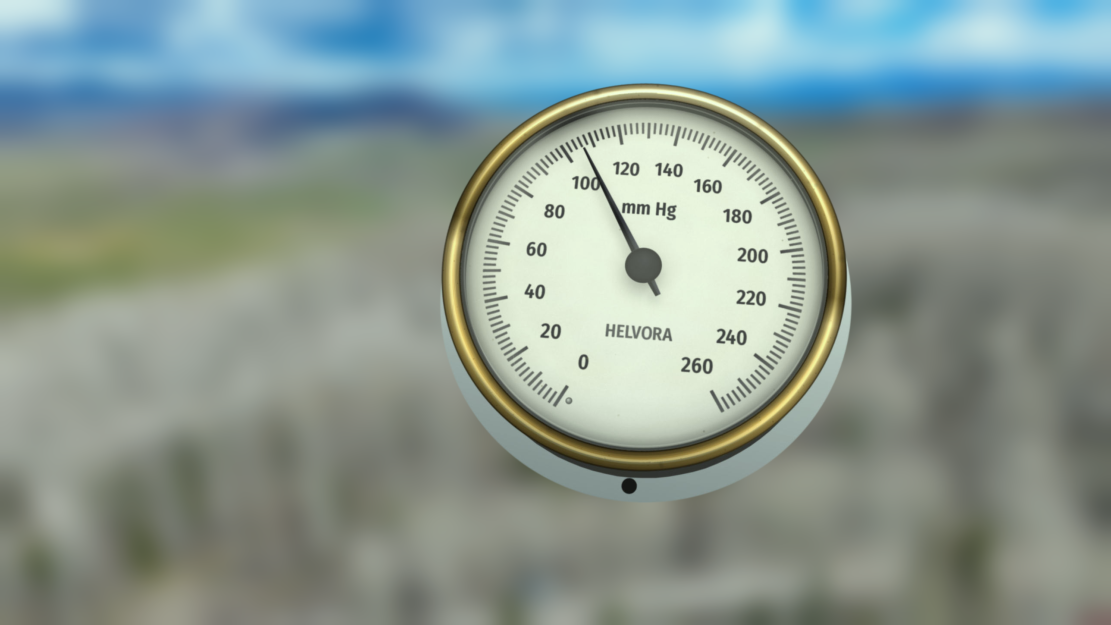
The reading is mmHg 106
